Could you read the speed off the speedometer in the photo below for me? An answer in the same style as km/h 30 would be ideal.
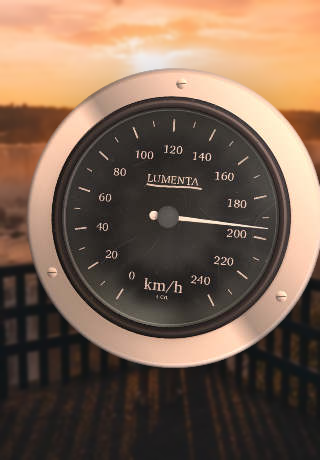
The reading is km/h 195
